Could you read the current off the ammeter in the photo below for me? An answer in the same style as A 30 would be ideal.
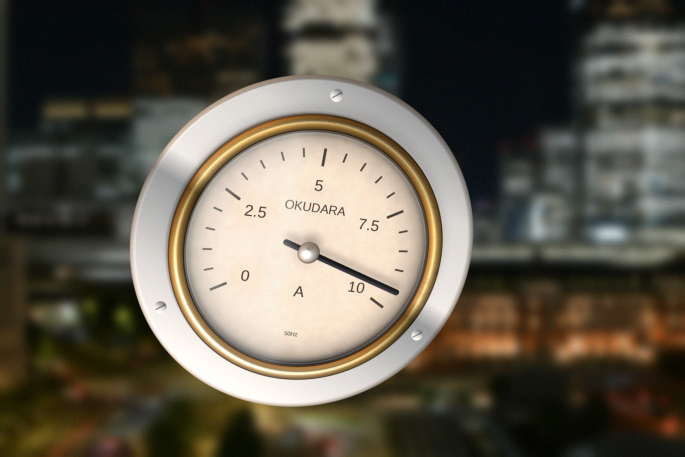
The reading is A 9.5
